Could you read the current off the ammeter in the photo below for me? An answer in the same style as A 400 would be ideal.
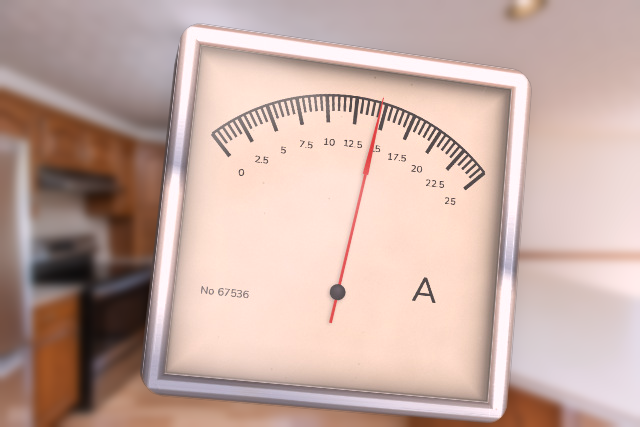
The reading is A 14.5
